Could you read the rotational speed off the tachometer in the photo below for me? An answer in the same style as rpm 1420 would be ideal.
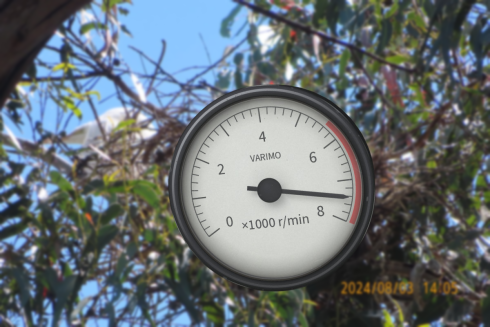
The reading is rpm 7400
